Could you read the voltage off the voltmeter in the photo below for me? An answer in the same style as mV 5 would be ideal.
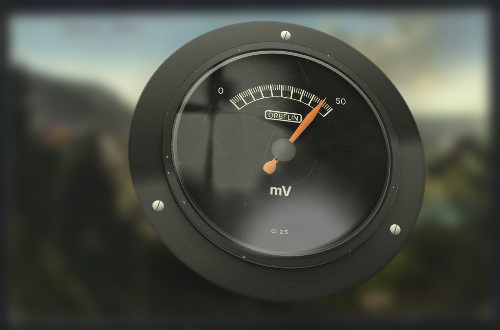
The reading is mV 45
